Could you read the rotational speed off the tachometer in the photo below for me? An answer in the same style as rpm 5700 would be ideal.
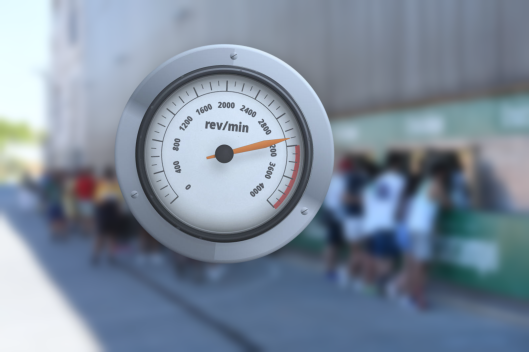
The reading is rpm 3100
